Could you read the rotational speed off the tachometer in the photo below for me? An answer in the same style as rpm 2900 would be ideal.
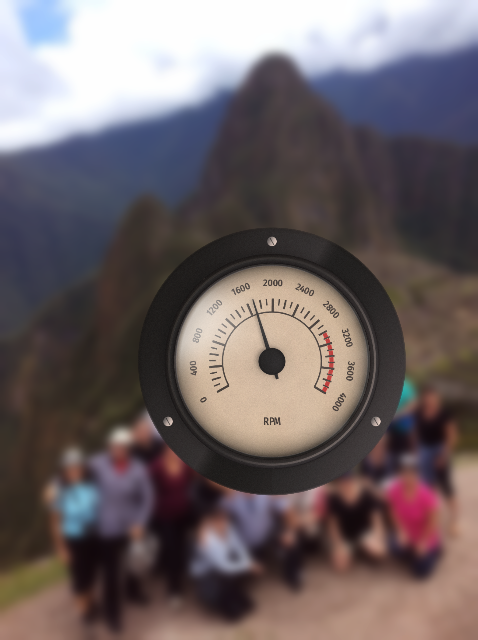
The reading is rpm 1700
